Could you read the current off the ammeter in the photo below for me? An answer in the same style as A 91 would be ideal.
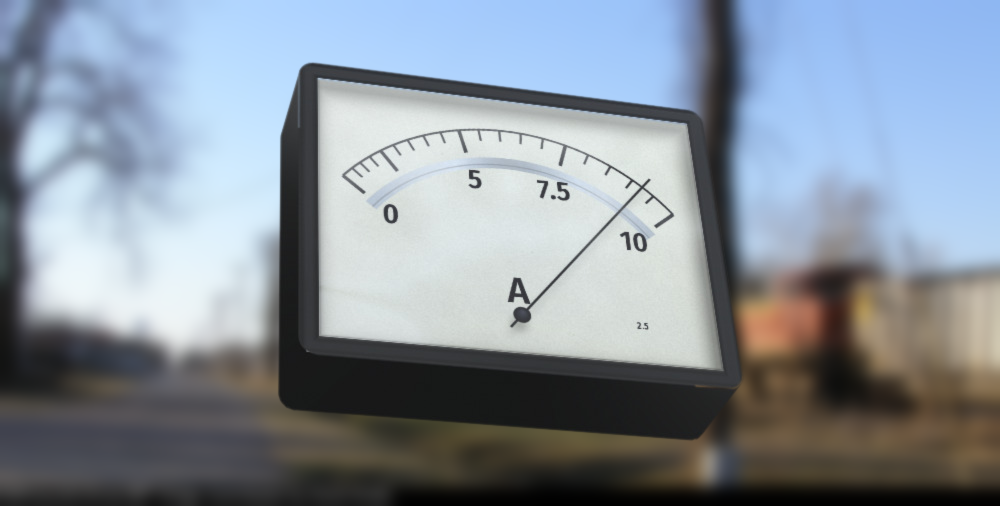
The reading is A 9.25
